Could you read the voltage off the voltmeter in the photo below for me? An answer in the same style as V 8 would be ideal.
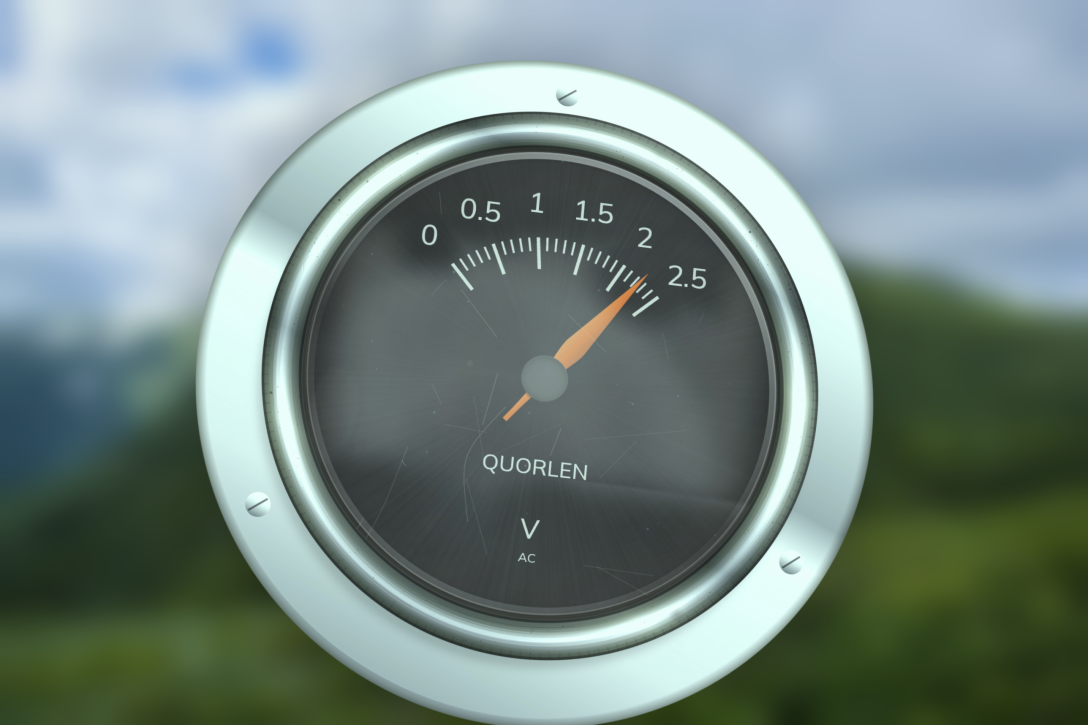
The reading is V 2.25
